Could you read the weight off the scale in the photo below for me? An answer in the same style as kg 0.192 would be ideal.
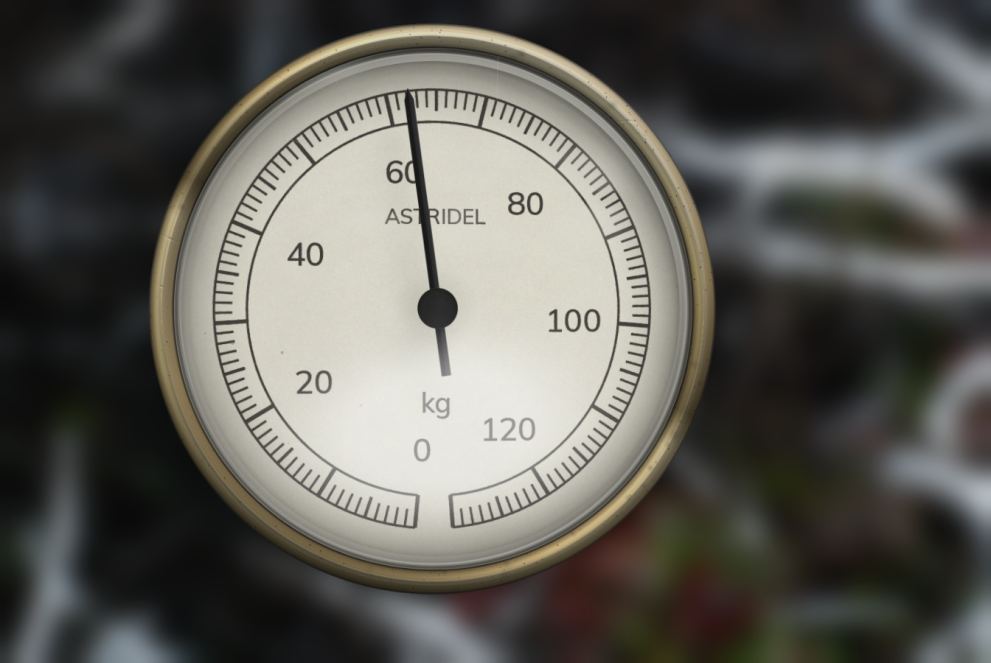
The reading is kg 62
